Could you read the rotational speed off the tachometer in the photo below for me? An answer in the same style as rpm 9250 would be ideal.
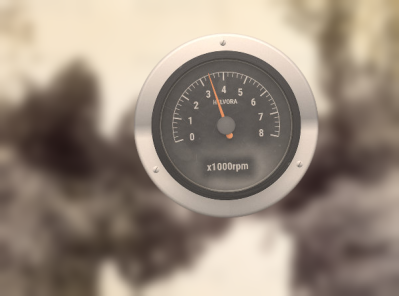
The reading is rpm 3400
